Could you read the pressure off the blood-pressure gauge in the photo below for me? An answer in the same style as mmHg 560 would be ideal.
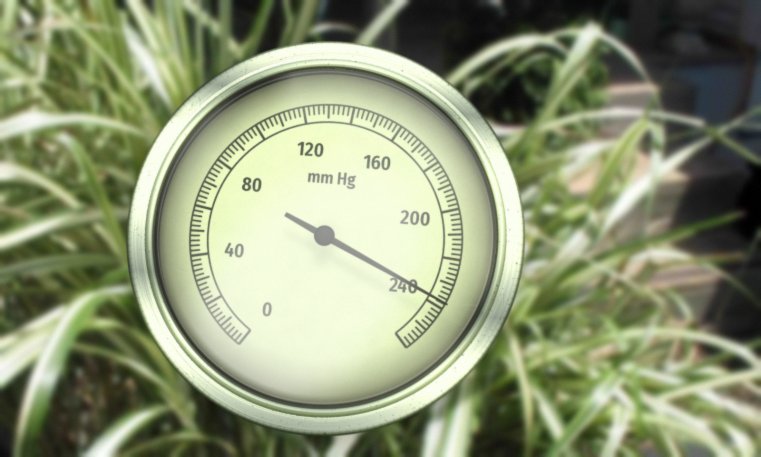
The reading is mmHg 238
